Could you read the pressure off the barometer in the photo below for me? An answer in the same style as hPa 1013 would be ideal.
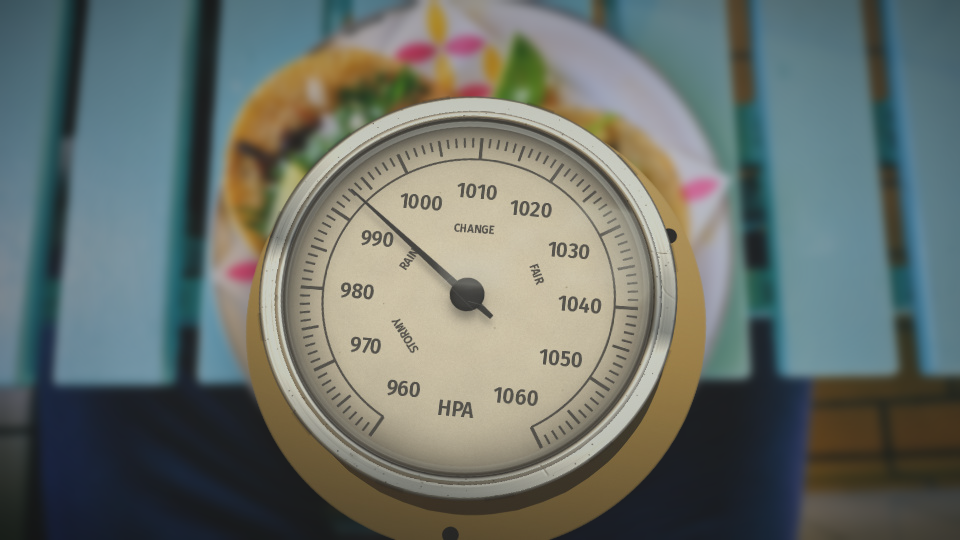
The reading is hPa 993
